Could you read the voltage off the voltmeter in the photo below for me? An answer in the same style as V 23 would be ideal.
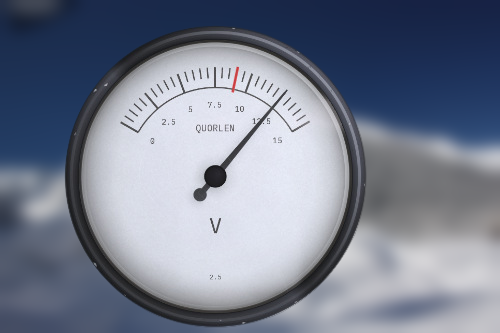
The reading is V 12.5
